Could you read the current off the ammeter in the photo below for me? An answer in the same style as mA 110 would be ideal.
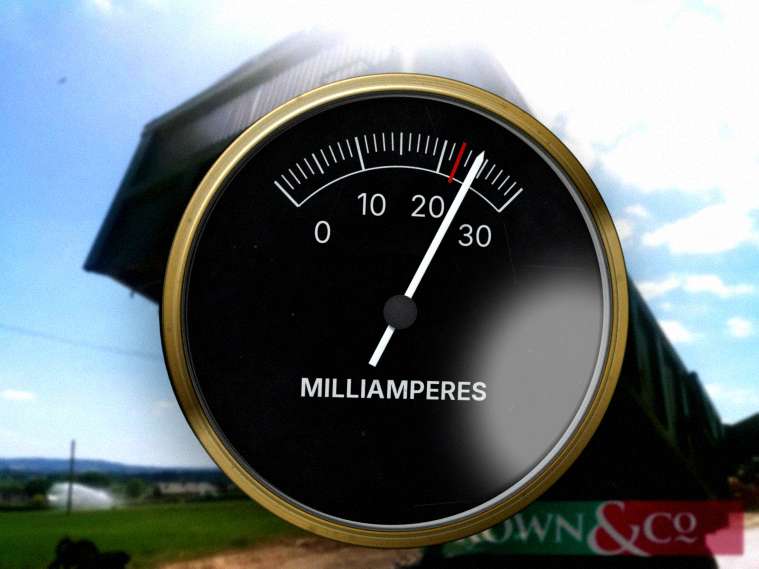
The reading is mA 24
